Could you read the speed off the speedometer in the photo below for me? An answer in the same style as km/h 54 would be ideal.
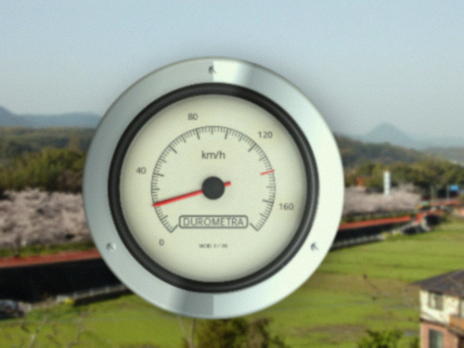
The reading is km/h 20
